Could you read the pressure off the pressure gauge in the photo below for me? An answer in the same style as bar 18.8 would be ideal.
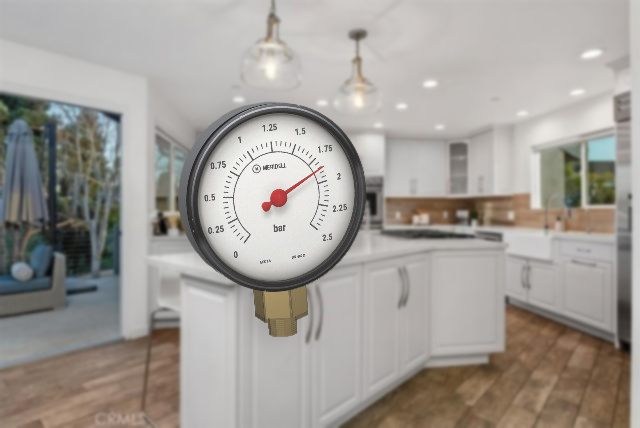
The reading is bar 1.85
